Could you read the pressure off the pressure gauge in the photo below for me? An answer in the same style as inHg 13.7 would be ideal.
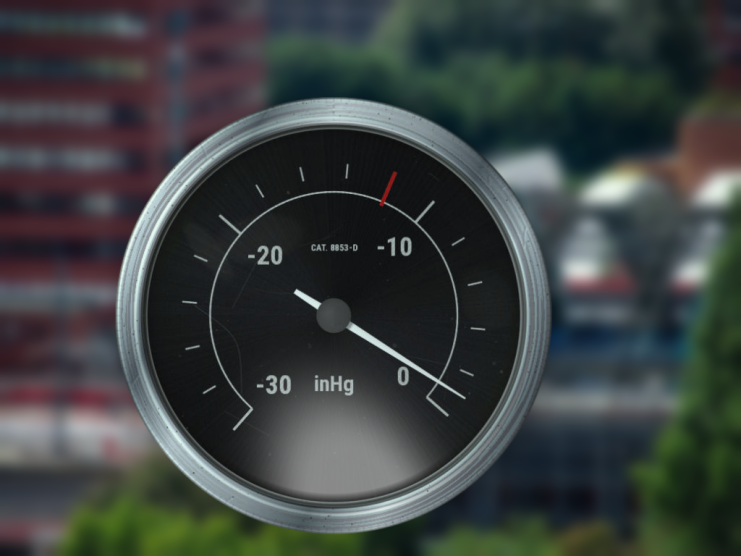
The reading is inHg -1
